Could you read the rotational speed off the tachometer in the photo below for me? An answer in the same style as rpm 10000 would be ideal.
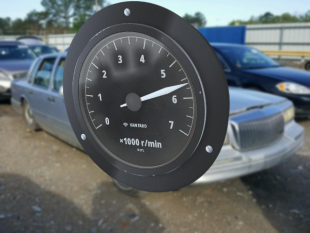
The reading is rpm 5625
